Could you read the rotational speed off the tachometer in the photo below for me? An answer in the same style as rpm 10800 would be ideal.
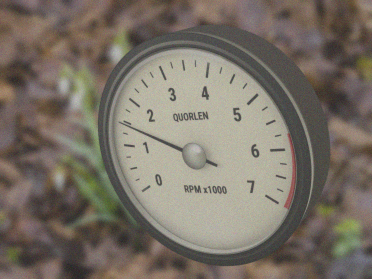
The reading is rpm 1500
